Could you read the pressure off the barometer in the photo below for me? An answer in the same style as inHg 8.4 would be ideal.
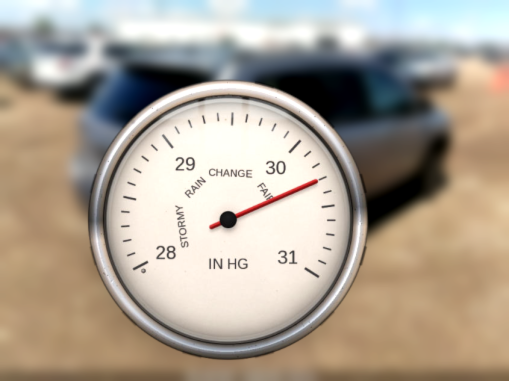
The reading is inHg 30.3
